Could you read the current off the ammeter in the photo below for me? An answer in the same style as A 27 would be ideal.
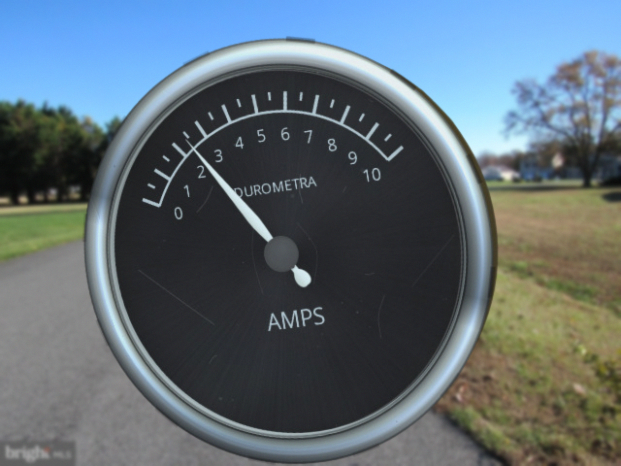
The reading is A 2.5
